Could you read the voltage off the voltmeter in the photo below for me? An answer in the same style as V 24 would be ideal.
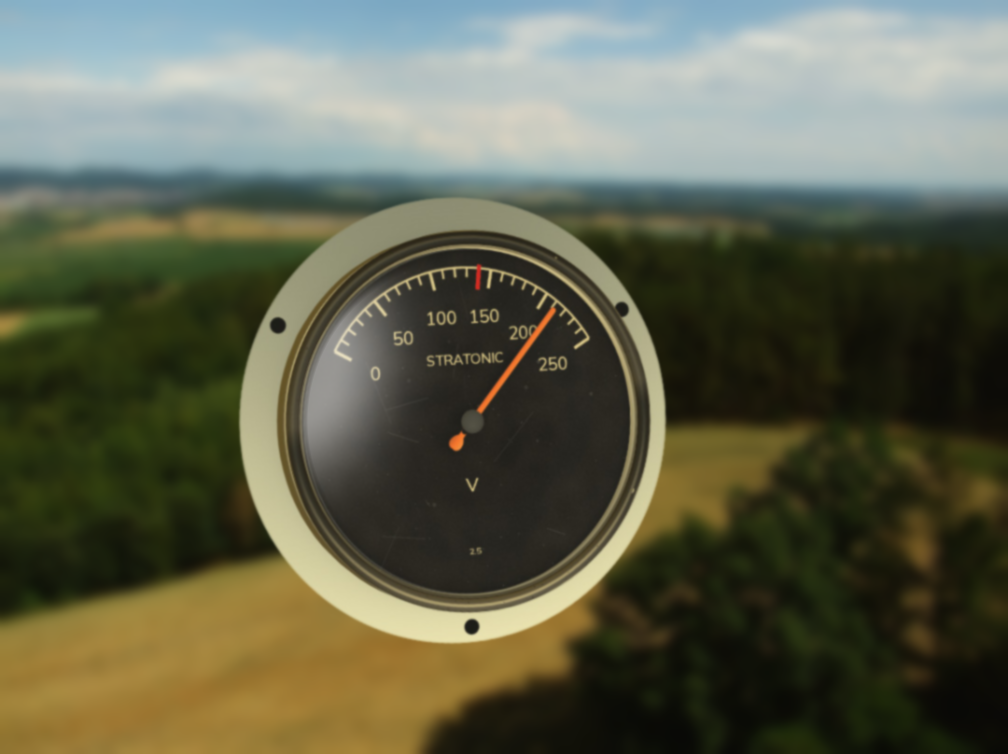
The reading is V 210
